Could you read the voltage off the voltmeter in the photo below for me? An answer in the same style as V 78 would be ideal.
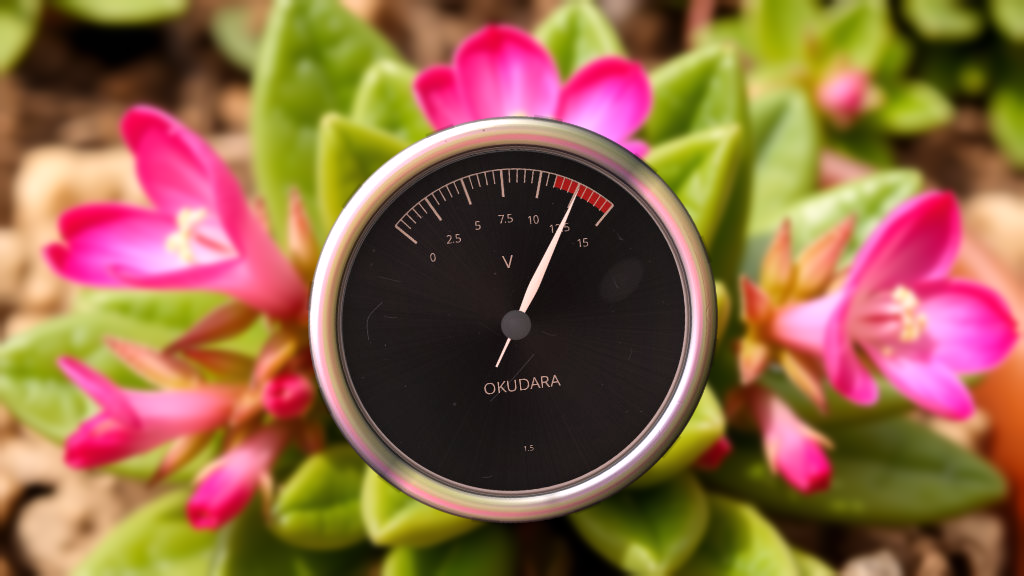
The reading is V 12.5
